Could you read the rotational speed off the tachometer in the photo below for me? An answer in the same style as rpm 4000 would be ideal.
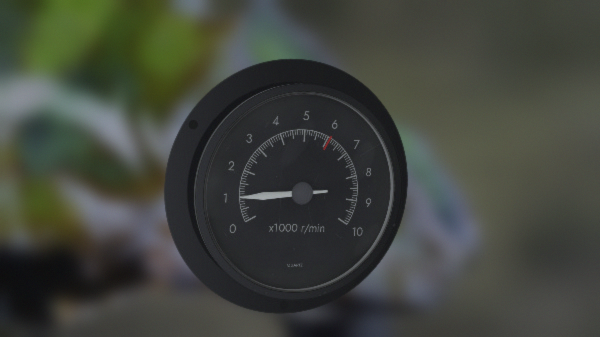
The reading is rpm 1000
